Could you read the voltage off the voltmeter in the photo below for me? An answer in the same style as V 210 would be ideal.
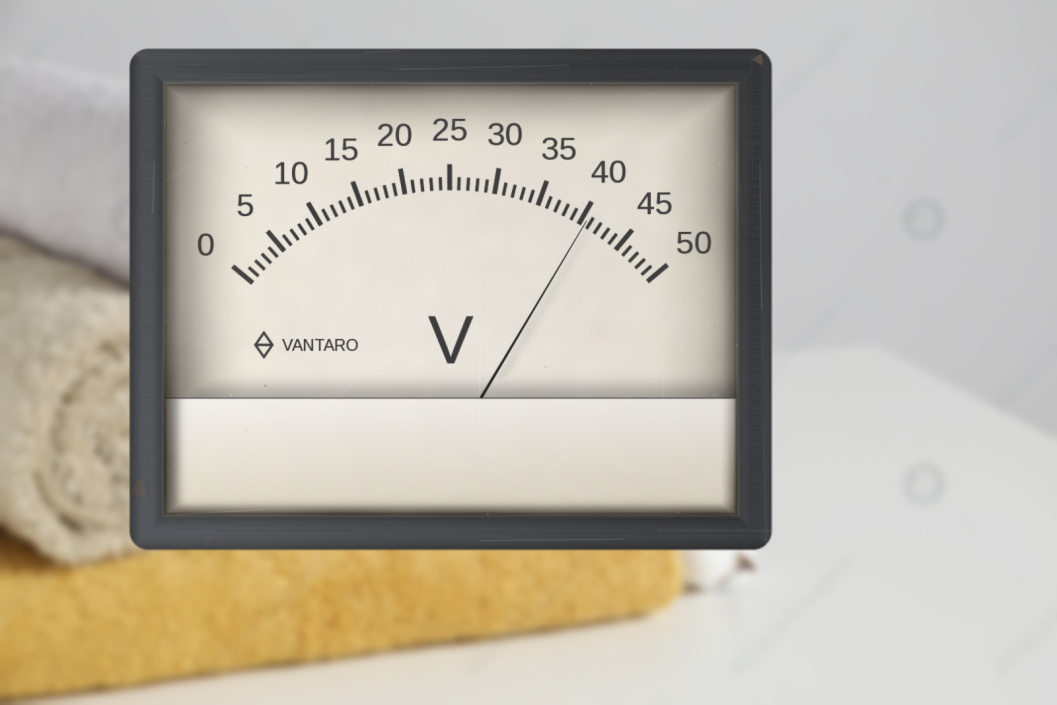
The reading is V 40.5
